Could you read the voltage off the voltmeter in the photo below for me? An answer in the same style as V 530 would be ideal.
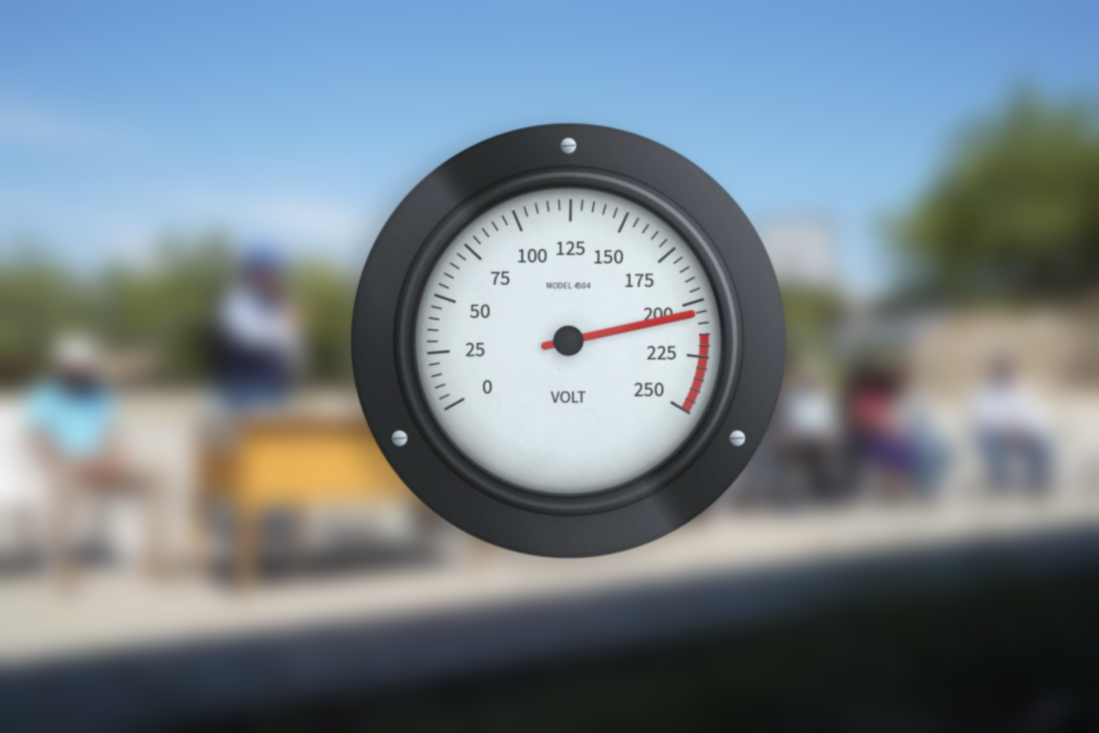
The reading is V 205
